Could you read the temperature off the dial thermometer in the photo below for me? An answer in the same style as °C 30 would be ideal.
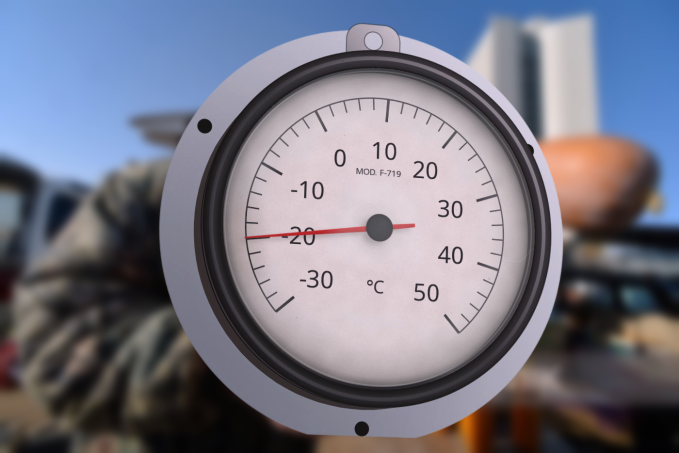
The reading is °C -20
